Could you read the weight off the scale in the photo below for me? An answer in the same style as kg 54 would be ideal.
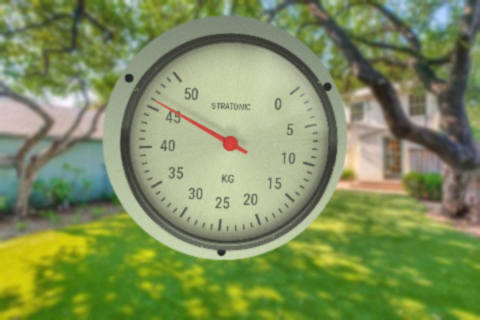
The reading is kg 46
